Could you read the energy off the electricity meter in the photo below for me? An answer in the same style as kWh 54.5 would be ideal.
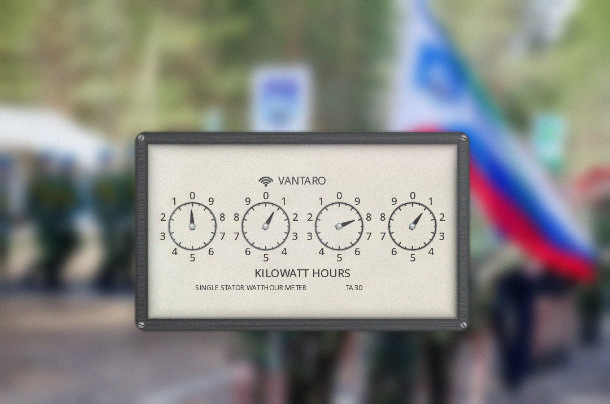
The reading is kWh 81
